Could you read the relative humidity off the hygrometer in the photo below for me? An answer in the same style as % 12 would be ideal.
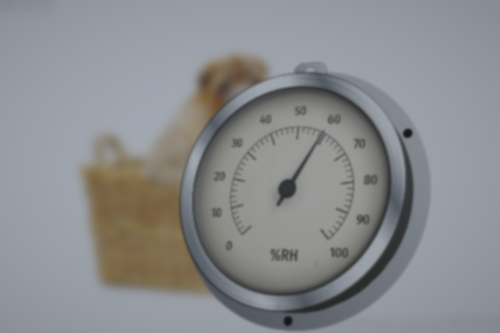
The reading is % 60
